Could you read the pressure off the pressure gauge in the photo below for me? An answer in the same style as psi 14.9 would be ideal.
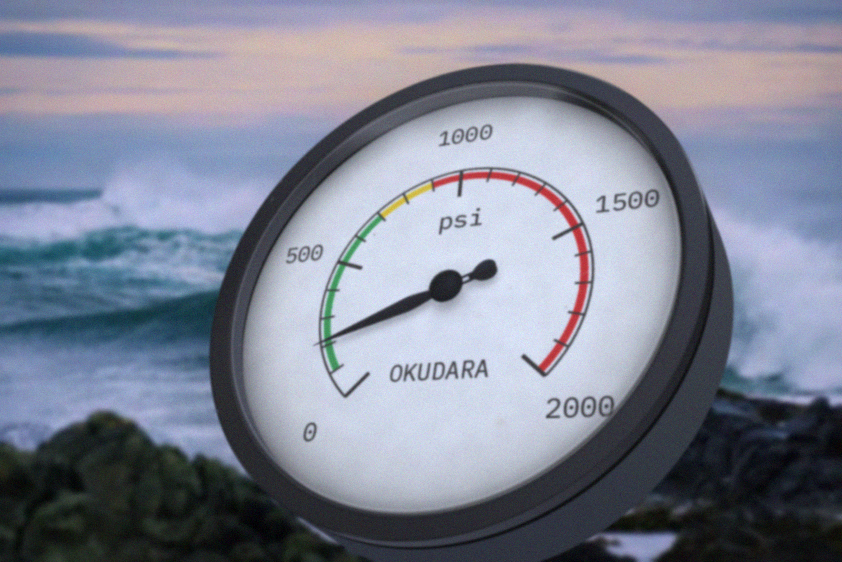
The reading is psi 200
